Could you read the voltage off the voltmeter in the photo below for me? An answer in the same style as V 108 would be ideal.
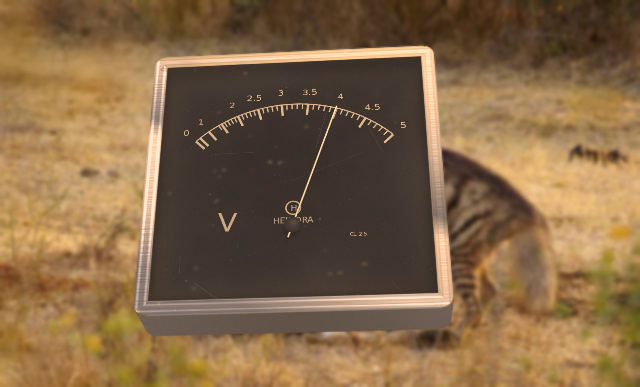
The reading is V 4
